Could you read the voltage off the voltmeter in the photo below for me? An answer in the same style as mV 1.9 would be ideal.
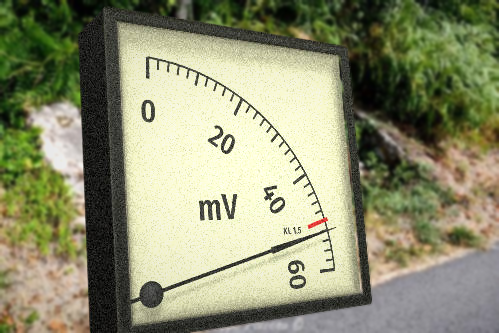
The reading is mV 52
